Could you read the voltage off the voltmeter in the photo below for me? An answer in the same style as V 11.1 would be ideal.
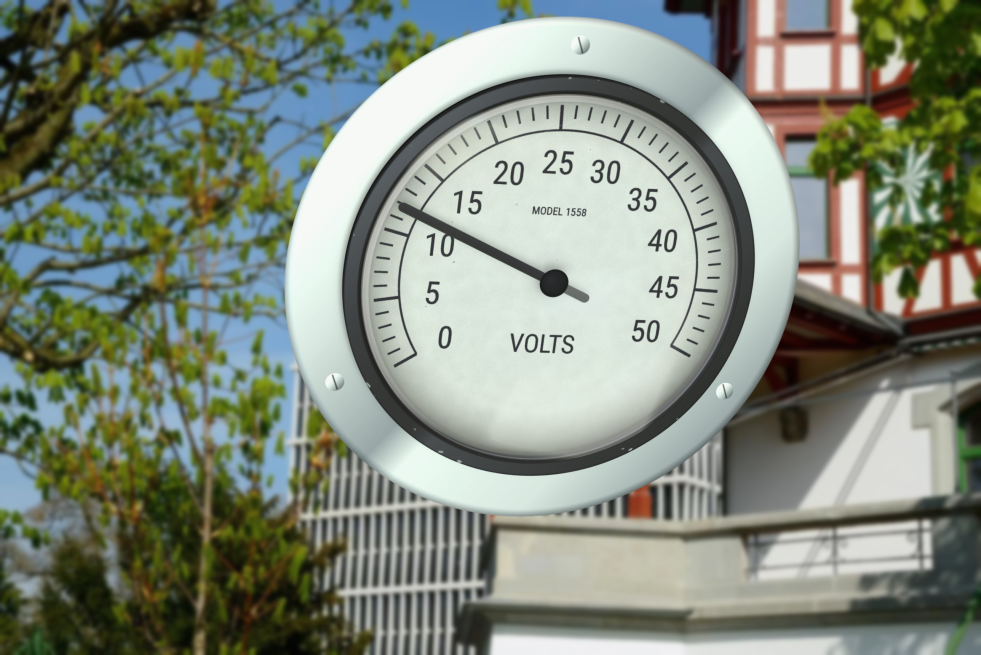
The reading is V 12
